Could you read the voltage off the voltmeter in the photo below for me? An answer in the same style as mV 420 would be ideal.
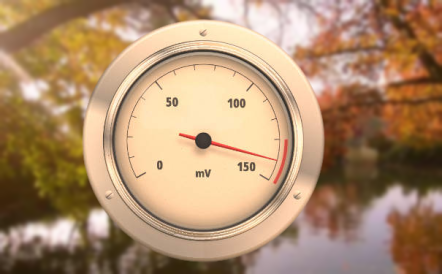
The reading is mV 140
